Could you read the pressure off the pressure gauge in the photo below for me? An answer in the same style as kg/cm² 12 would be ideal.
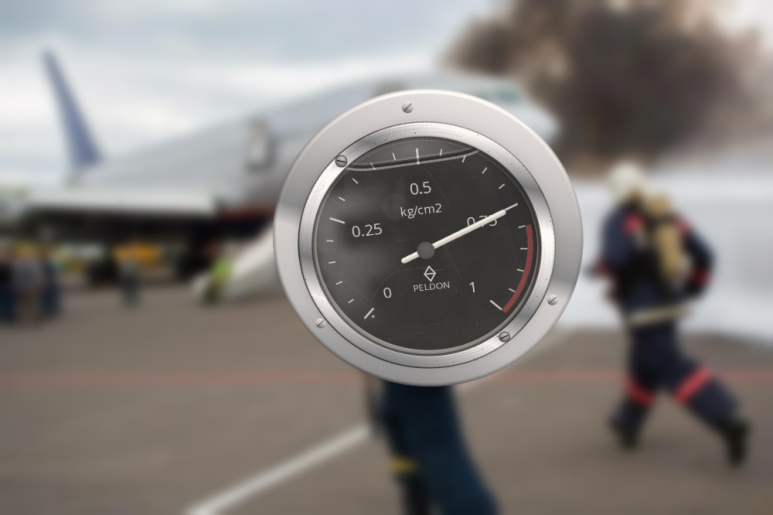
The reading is kg/cm² 0.75
